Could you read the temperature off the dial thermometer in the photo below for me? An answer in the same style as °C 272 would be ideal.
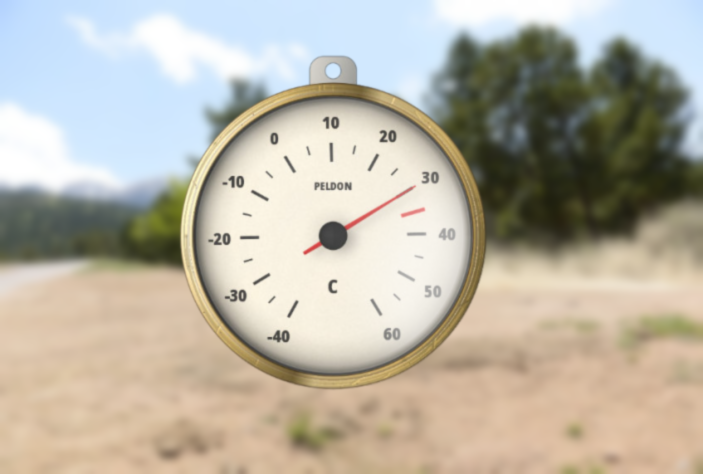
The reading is °C 30
